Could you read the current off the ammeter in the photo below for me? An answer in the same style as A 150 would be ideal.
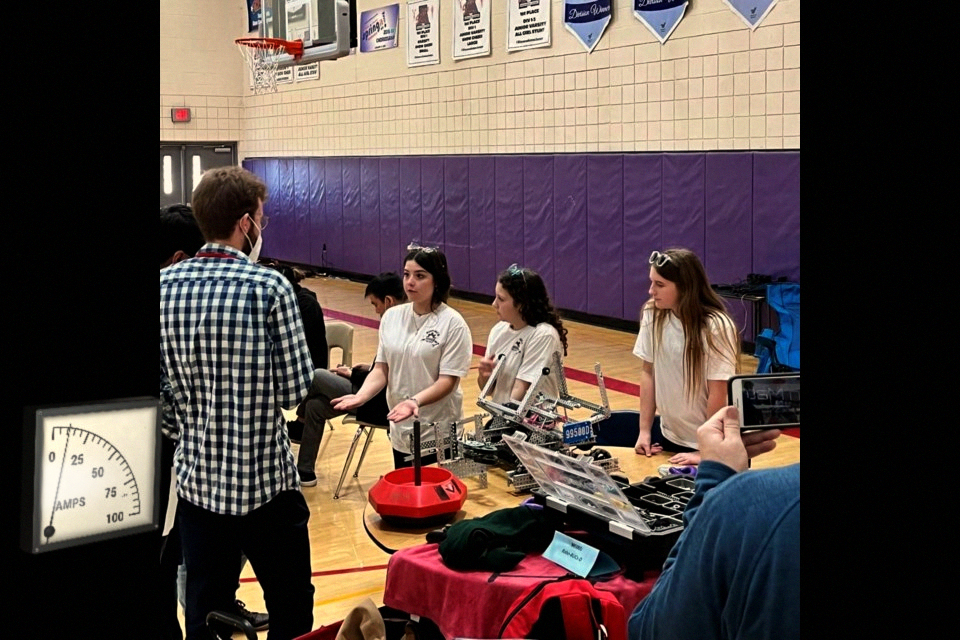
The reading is A 10
